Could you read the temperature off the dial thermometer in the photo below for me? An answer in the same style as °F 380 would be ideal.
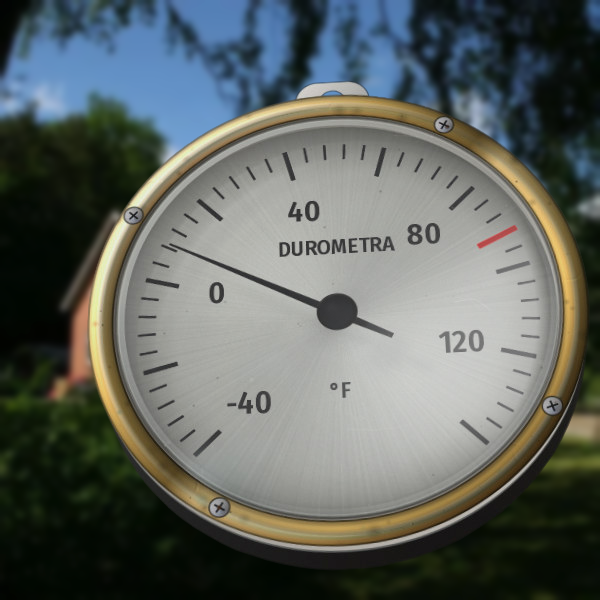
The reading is °F 8
